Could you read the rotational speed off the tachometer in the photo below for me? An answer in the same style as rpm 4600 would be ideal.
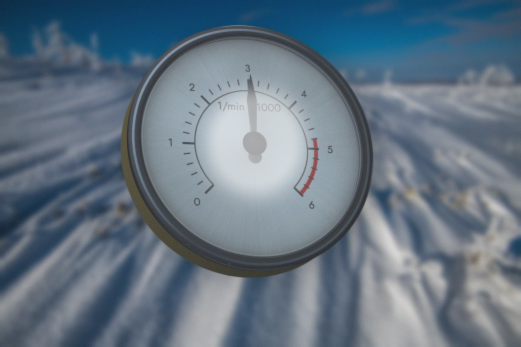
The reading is rpm 3000
